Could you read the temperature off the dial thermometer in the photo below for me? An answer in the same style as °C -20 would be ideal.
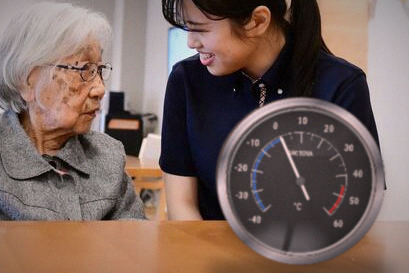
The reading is °C 0
